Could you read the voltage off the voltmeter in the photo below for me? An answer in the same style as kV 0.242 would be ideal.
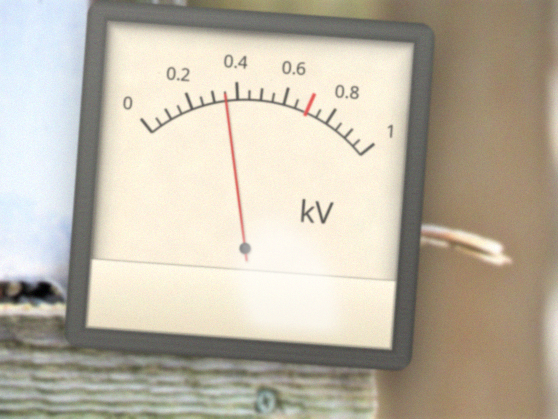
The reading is kV 0.35
